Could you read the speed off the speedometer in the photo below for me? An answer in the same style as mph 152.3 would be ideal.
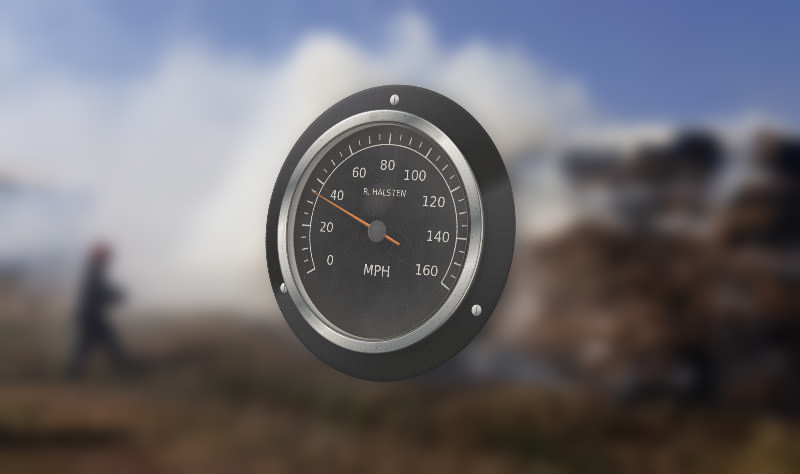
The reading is mph 35
